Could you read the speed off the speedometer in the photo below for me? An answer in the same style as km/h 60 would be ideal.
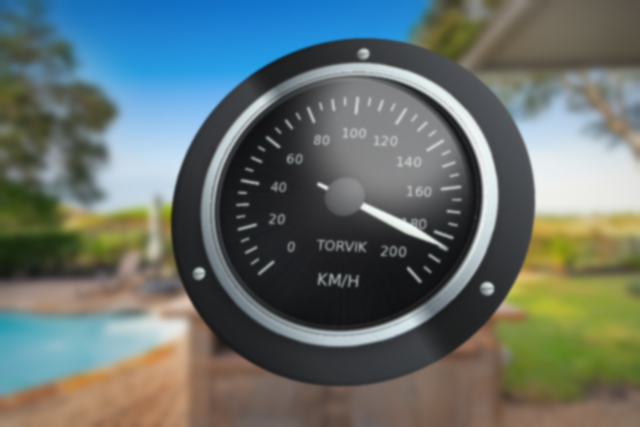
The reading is km/h 185
